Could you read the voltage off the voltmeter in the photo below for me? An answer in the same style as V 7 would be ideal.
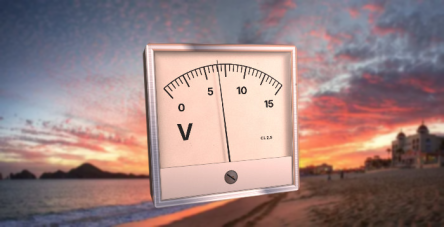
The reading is V 6.5
